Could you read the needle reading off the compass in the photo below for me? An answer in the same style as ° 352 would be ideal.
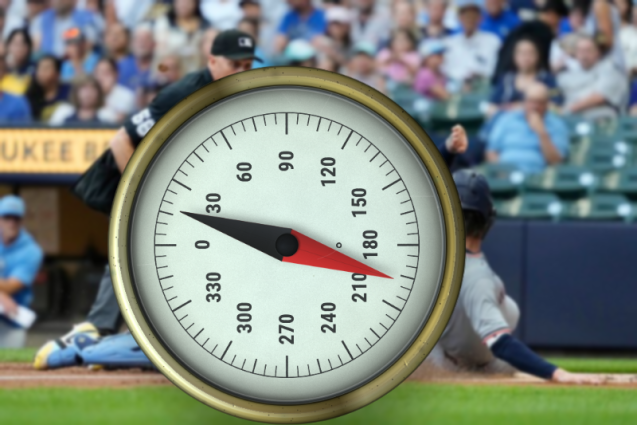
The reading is ° 197.5
